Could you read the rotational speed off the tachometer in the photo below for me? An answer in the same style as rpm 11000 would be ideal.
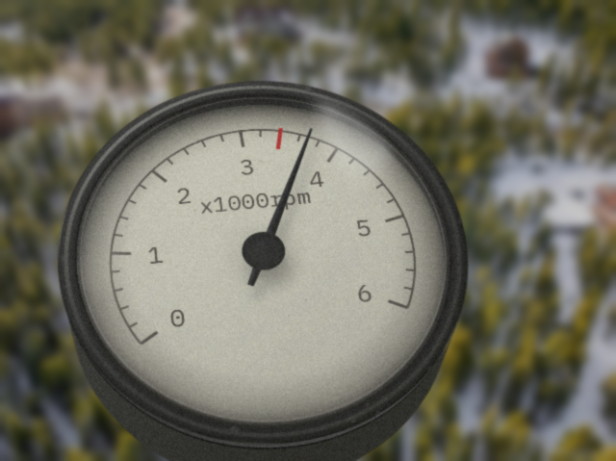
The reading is rpm 3700
